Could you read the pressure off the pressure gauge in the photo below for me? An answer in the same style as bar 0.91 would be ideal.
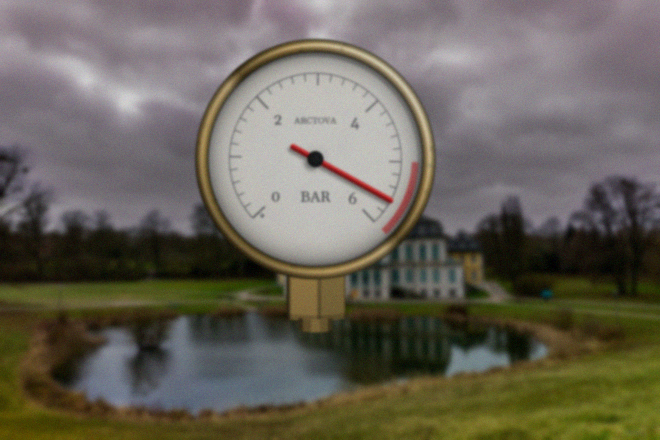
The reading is bar 5.6
